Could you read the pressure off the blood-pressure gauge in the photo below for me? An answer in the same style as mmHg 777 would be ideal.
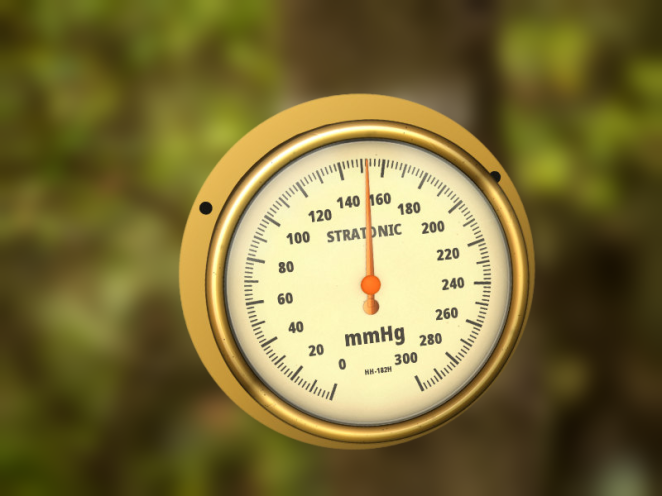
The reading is mmHg 152
